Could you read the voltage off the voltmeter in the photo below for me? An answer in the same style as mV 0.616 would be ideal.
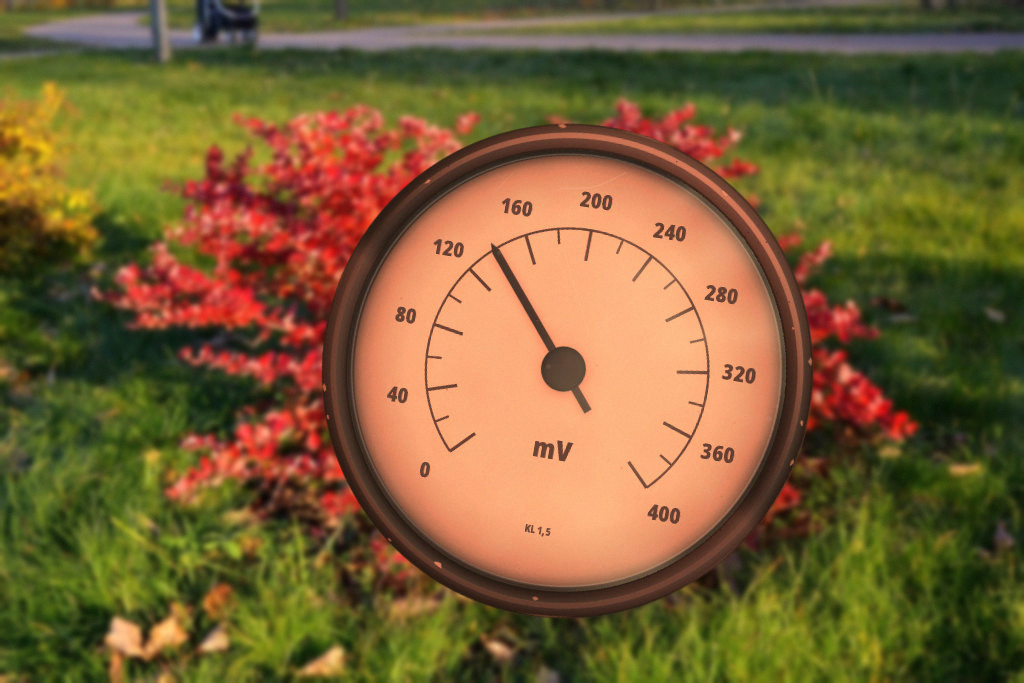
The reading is mV 140
